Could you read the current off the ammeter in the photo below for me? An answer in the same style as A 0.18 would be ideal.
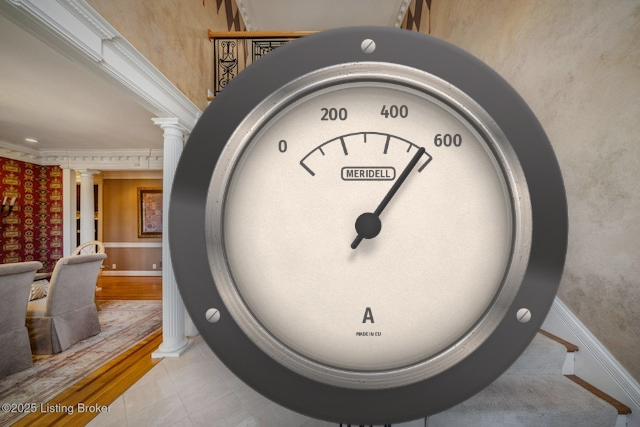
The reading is A 550
